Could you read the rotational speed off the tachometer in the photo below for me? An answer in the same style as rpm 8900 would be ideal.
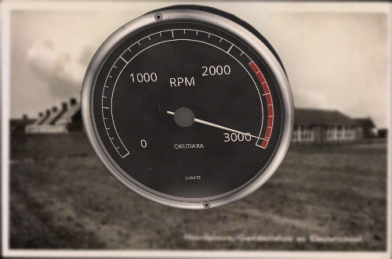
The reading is rpm 2900
